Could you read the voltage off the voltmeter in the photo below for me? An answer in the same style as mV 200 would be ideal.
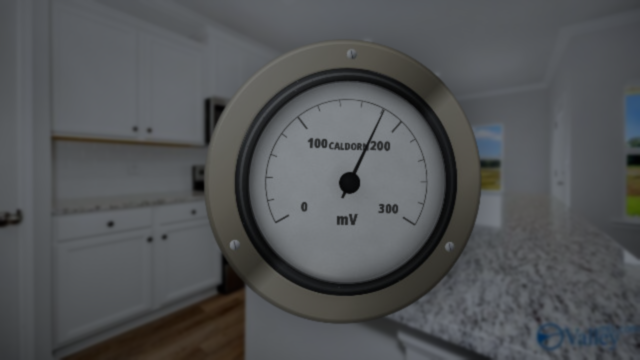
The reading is mV 180
